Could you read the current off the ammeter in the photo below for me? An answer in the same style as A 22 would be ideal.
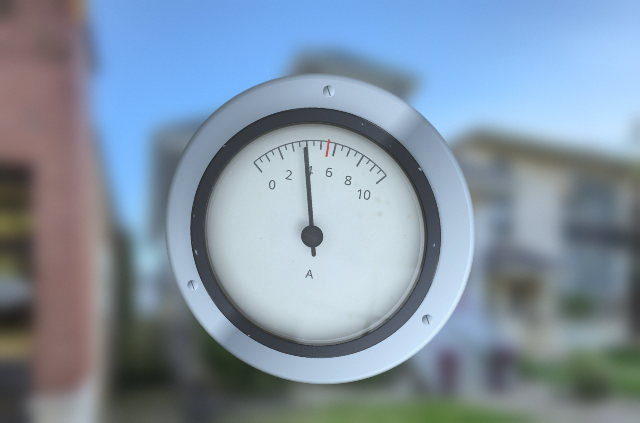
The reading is A 4
